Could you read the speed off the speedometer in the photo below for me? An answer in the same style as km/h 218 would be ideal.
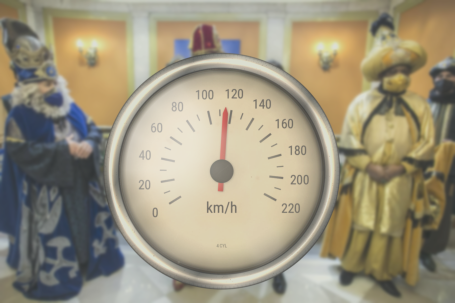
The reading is km/h 115
